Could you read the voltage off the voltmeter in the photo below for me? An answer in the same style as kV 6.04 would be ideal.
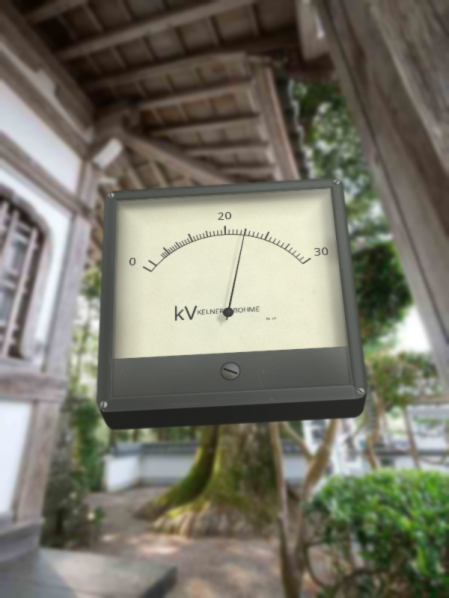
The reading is kV 22.5
